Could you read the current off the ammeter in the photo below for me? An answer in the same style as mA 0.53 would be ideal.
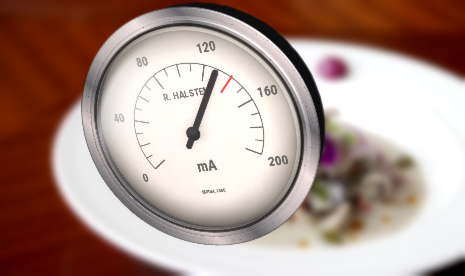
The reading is mA 130
